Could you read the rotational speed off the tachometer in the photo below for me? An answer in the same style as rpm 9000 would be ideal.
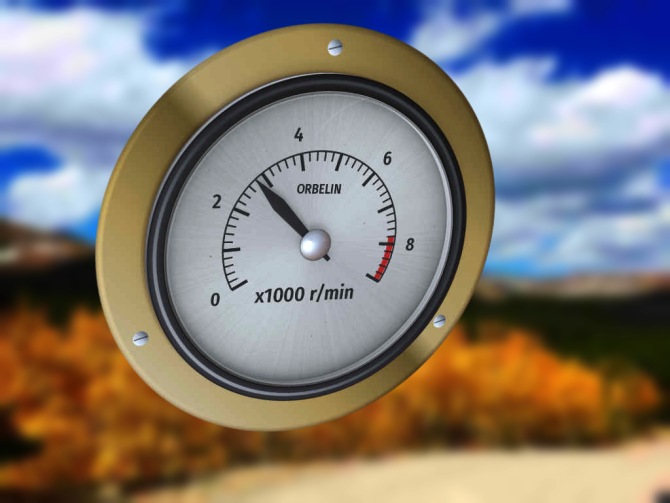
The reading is rpm 2800
